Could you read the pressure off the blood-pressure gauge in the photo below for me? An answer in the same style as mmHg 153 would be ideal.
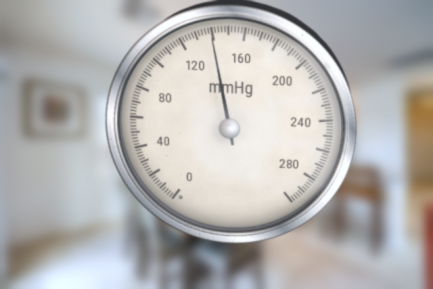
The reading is mmHg 140
